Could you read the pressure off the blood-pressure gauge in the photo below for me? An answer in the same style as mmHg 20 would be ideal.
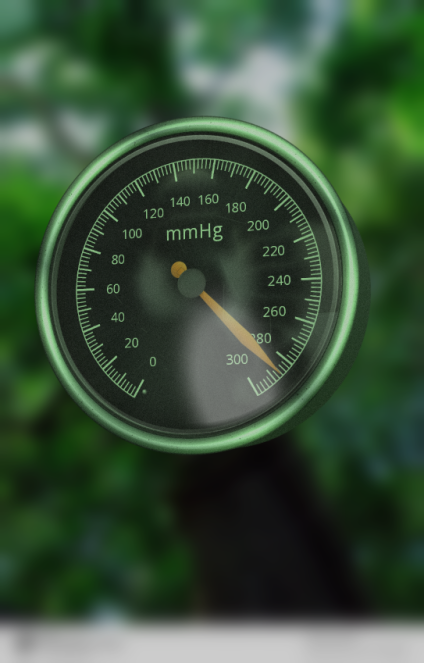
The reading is mmHg 286
